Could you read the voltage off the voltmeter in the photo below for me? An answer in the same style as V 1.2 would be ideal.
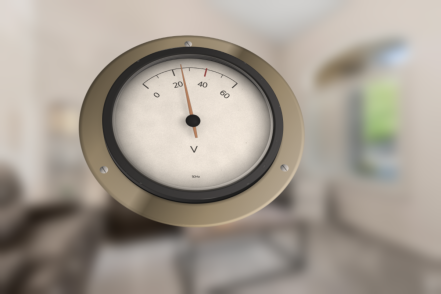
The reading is V 25
